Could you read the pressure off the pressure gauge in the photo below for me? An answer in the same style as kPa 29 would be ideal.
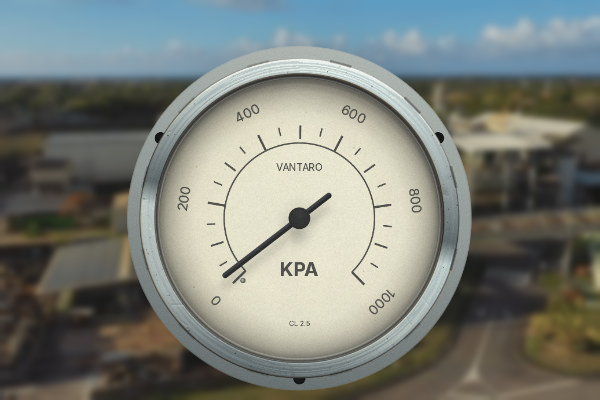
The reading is kPa 25
